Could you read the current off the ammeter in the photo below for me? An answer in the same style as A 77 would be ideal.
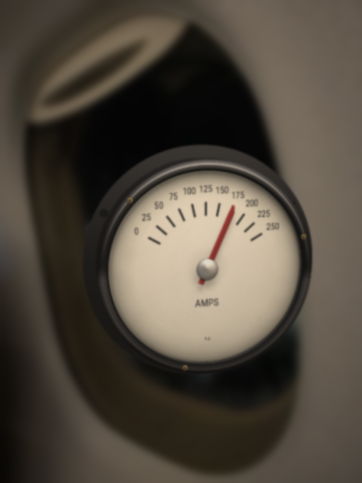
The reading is A 175
